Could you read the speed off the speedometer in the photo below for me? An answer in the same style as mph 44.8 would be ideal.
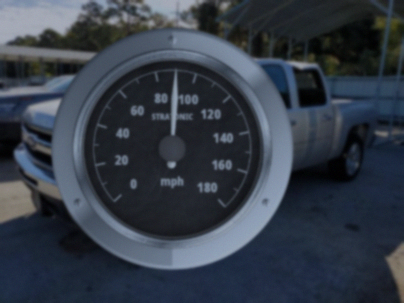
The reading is mph 90
